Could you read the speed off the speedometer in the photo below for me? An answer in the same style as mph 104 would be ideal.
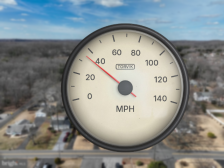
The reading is mph 35
